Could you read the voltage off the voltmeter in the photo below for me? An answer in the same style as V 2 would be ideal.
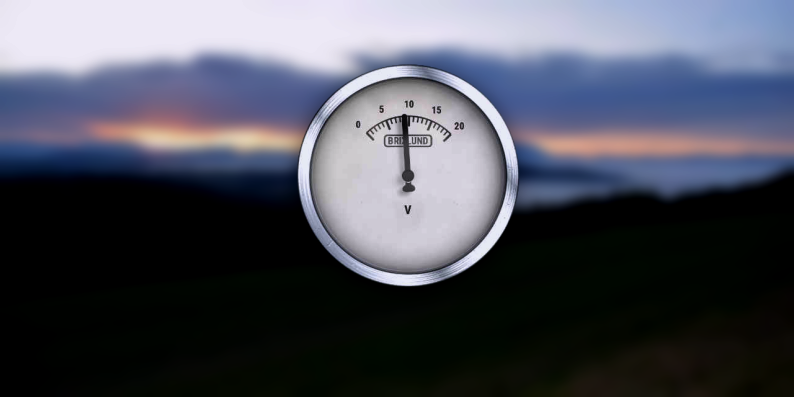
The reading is V 9
